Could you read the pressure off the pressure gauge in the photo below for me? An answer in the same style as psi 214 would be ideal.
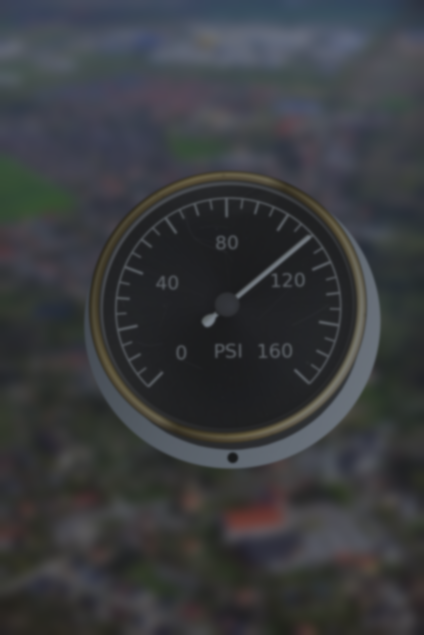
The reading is psi 110
